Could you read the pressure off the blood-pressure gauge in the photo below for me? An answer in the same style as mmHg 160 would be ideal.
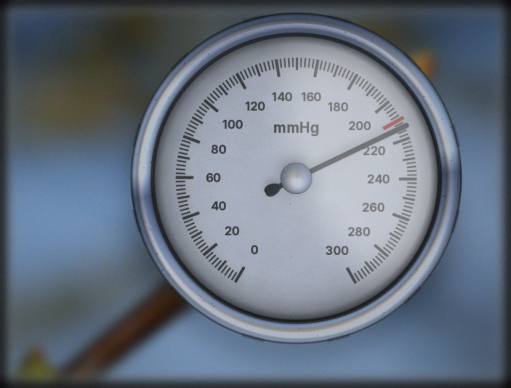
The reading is mmHg 214
